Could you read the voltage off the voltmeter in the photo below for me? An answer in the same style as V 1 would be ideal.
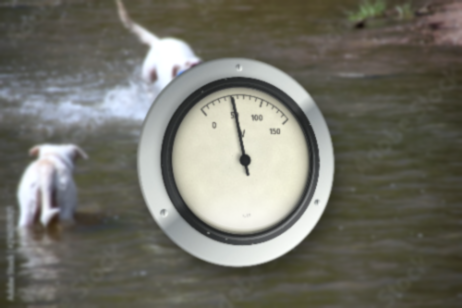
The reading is V 50
